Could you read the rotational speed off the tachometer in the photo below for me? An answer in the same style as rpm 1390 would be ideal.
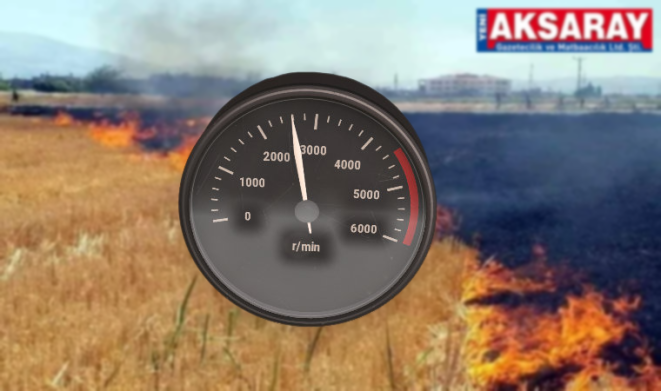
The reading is rpm 2600
